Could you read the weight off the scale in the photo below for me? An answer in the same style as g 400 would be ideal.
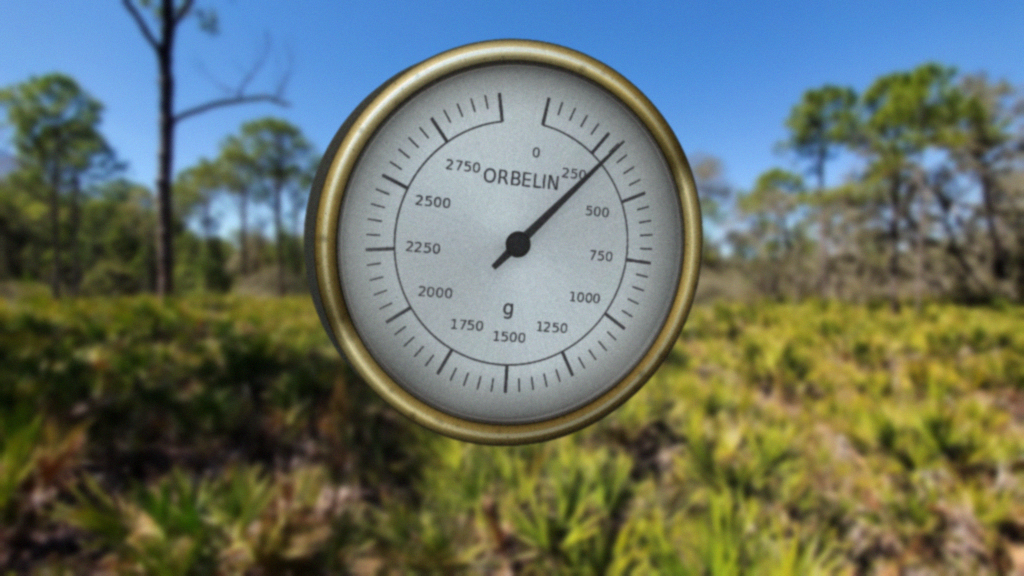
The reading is g 300
